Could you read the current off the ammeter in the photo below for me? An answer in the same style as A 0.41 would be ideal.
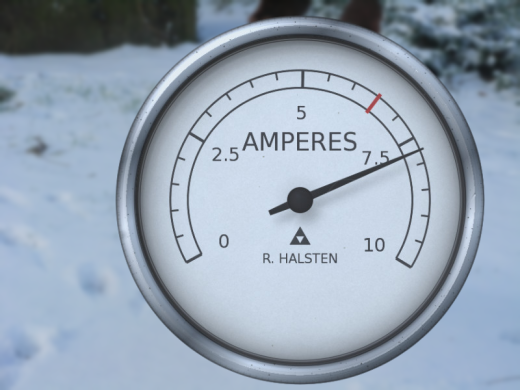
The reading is A 7.75
